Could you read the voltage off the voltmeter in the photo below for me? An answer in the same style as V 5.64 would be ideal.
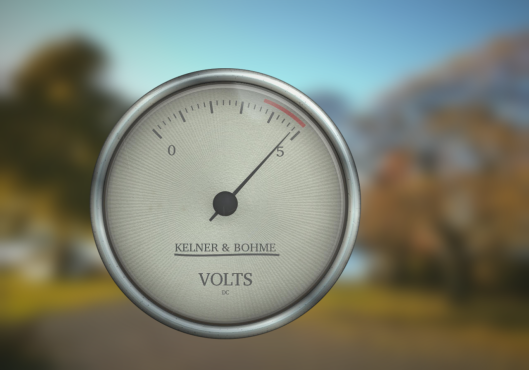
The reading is V 4.8
